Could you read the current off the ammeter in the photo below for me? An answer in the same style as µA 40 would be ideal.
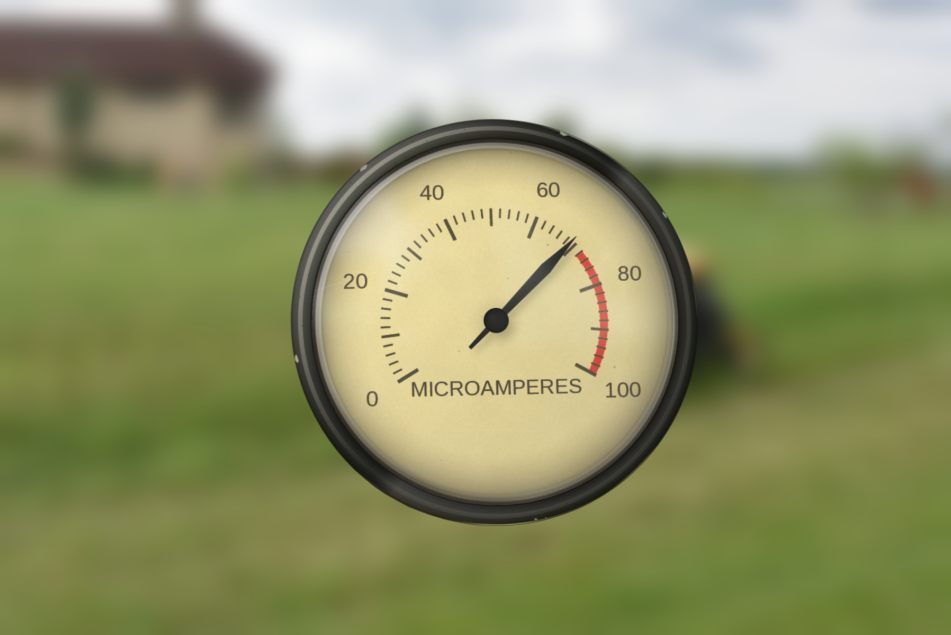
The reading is µA 69
